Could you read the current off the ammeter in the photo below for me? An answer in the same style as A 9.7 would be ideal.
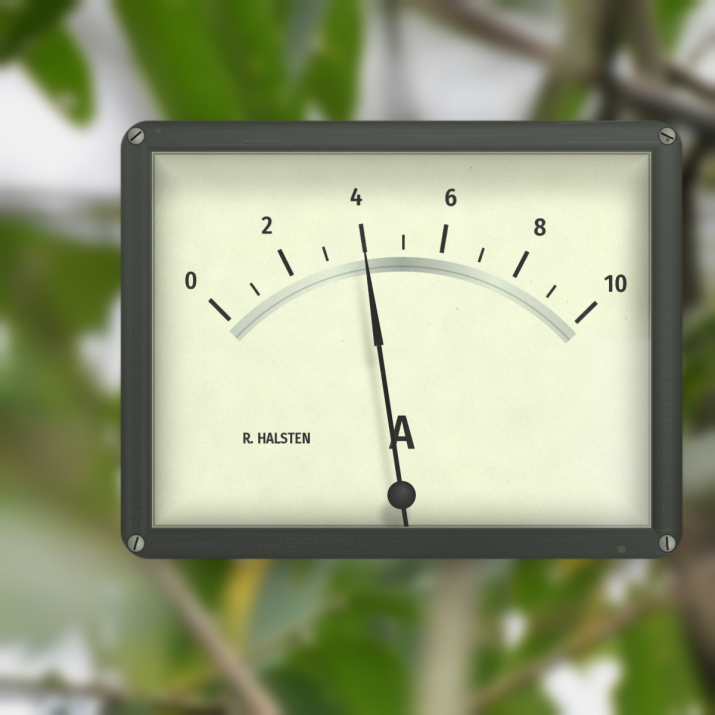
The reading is A 4
